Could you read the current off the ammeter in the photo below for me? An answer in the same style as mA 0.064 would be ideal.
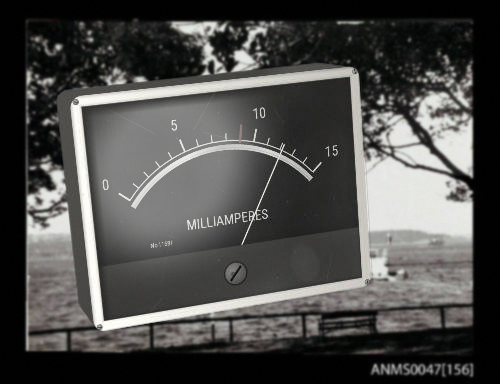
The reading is mA 12
